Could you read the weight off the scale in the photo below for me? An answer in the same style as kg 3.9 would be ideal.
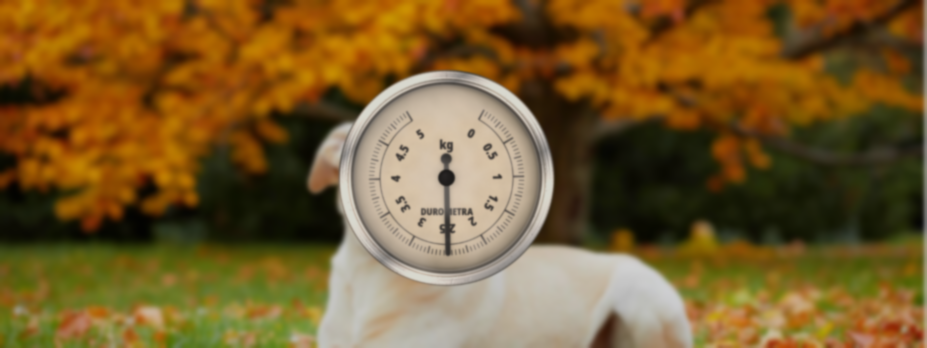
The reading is kg 2.5
